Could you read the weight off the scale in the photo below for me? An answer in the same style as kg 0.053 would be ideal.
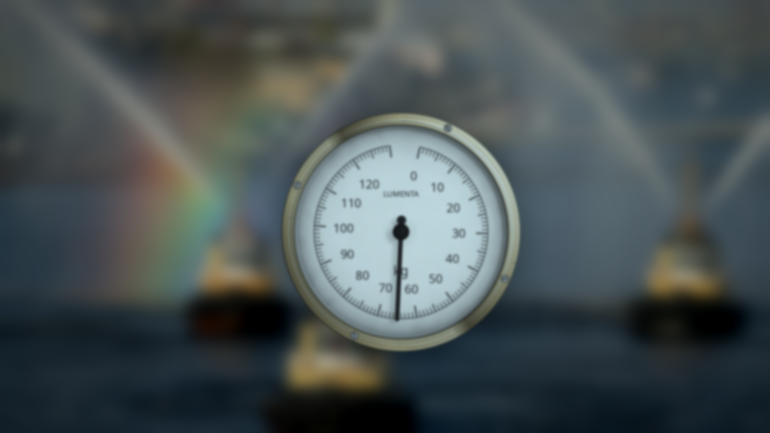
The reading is kg 65
